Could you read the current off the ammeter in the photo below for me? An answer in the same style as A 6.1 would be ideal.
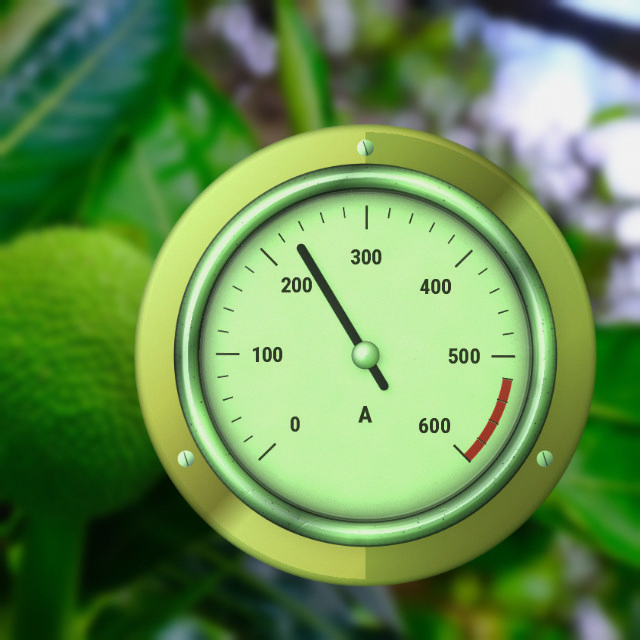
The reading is A 230
